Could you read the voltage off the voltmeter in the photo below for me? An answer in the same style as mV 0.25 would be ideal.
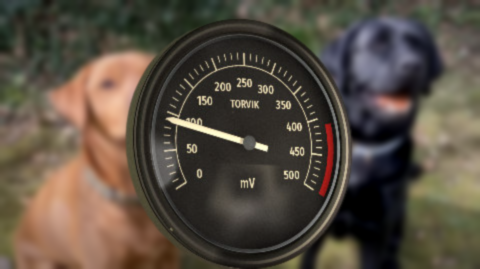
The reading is mV 90
